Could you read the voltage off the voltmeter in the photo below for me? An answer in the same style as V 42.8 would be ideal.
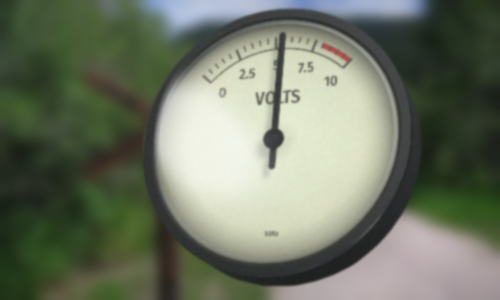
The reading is V 5.5
